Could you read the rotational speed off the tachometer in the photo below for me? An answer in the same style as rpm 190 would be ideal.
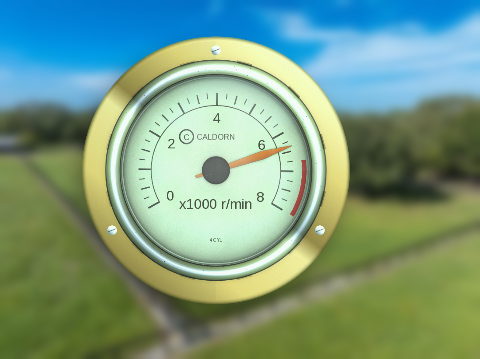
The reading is rpm 6375
